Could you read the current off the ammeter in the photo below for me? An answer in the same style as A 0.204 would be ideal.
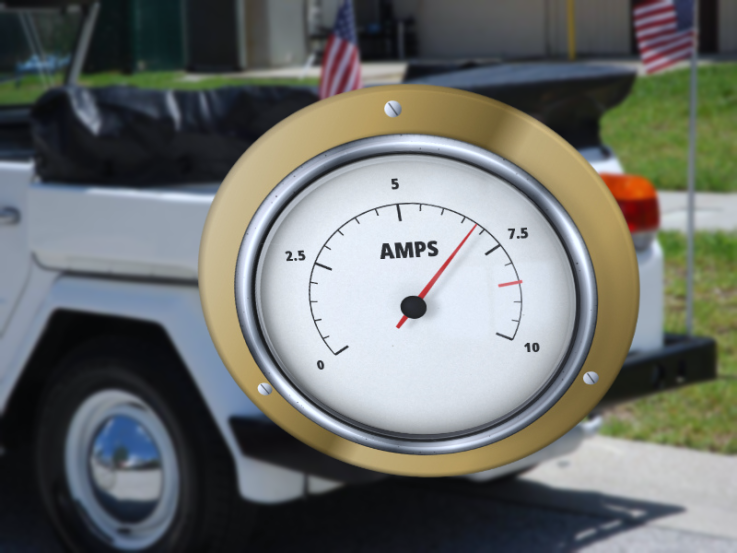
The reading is A 6.75
